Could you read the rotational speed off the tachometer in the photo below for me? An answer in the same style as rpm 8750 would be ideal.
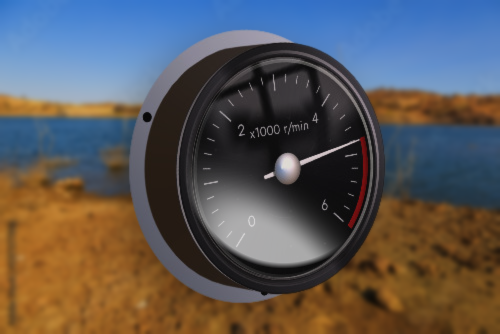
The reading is rpm 4800
